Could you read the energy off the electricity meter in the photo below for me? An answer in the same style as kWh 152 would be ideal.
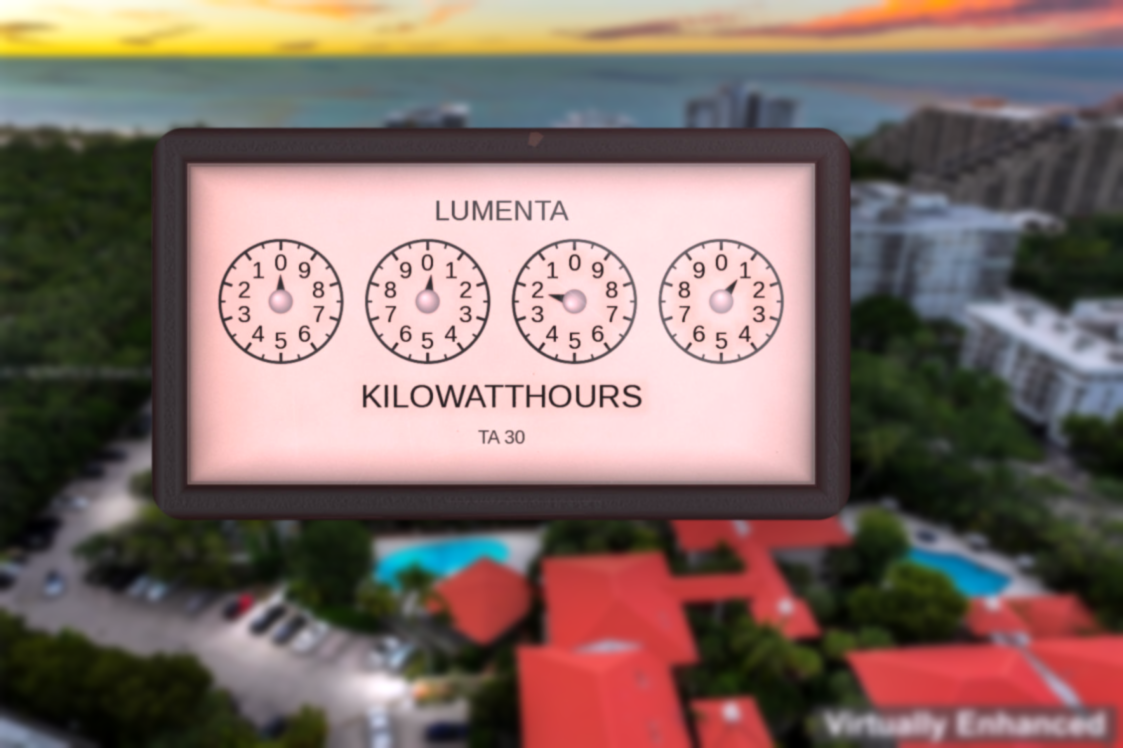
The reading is kWh 21
